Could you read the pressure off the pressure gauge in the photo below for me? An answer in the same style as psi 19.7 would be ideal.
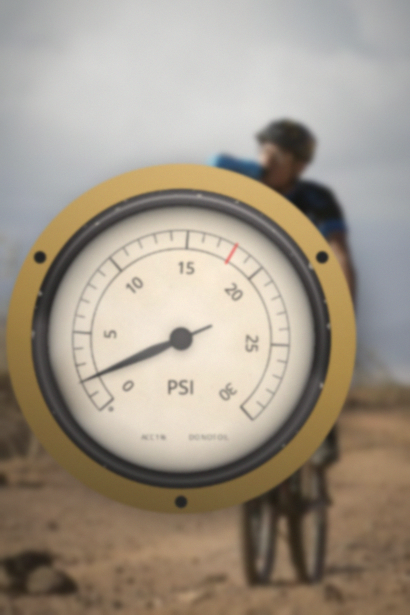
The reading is psi 2
